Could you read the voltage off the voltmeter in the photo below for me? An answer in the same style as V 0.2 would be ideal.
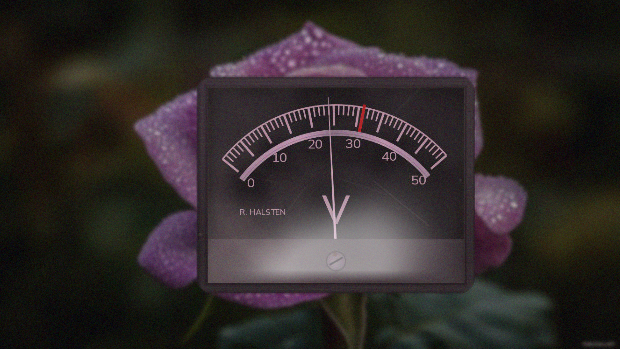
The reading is V 24
